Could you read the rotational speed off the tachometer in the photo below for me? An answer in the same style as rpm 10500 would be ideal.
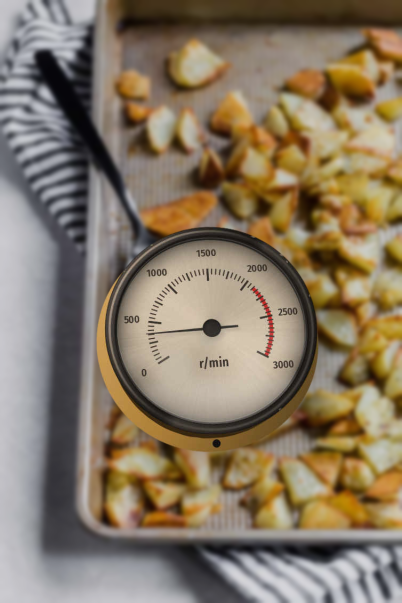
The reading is rpm 350
